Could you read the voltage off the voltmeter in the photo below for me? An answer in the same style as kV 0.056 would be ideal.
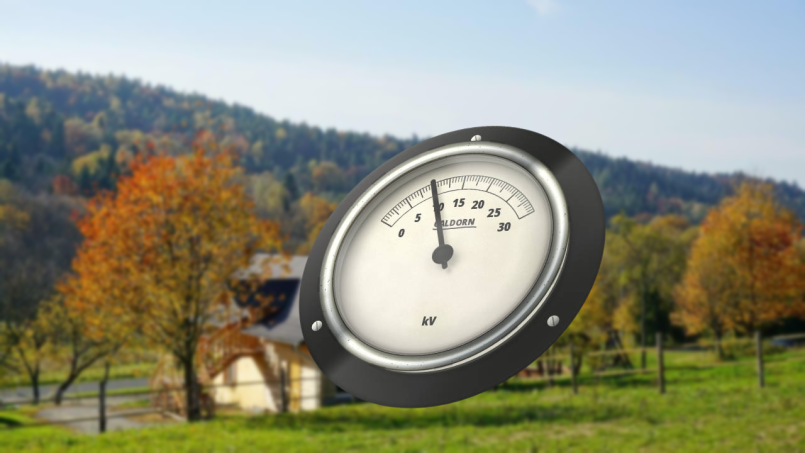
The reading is kV 10
